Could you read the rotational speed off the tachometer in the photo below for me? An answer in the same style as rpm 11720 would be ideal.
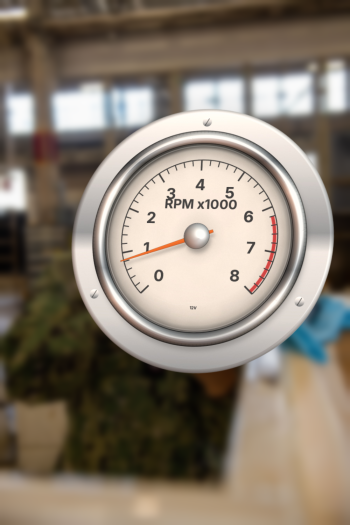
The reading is rpm 800
